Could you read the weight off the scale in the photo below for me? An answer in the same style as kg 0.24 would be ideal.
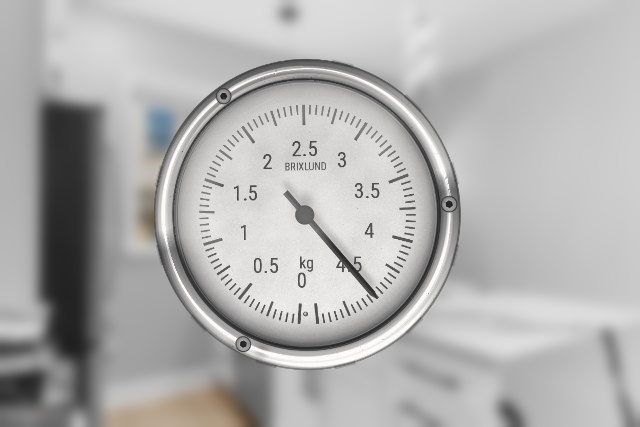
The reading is kg 4.5
